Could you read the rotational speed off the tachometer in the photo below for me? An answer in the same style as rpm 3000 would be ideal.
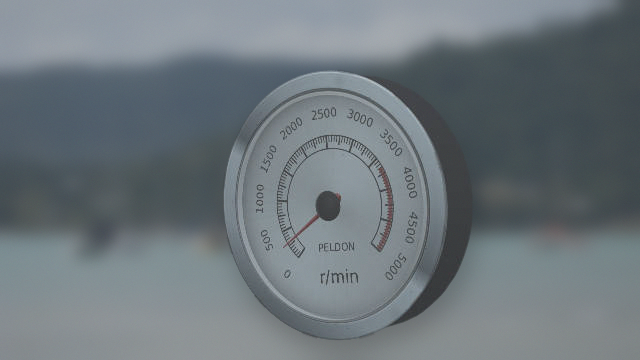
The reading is rpm 250
